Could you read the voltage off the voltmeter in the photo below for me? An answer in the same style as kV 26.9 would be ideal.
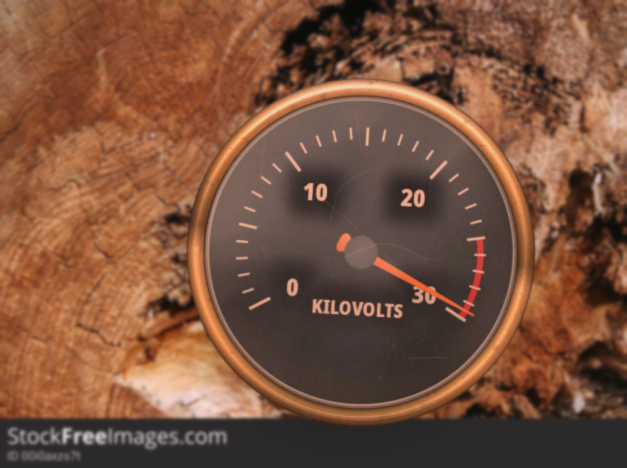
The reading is kV 29.5
